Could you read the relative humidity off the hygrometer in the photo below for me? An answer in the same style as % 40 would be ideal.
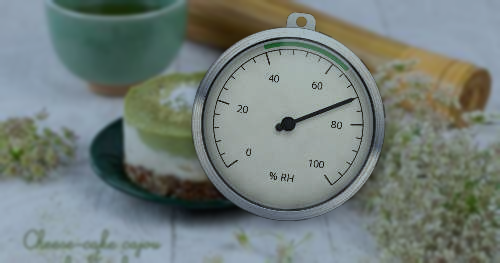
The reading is % 72
